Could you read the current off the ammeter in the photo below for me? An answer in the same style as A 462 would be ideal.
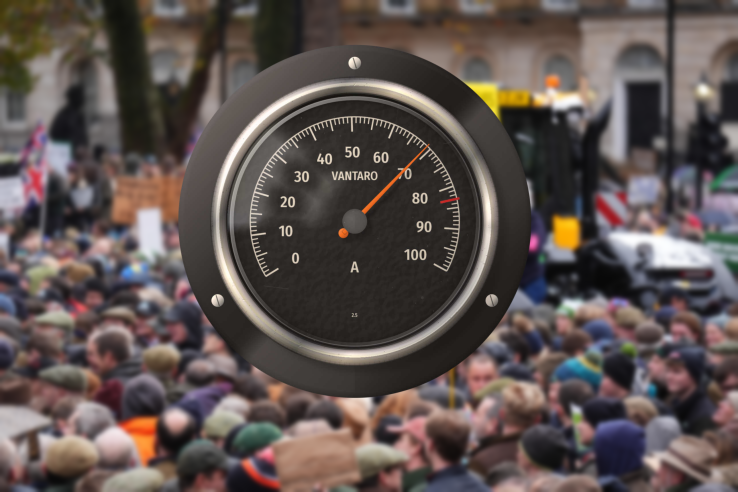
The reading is A 69
